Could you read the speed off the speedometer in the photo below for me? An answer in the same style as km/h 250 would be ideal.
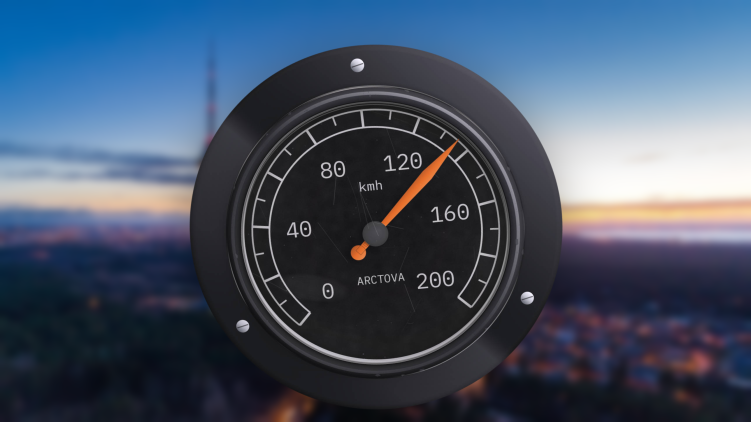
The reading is km/h 135
